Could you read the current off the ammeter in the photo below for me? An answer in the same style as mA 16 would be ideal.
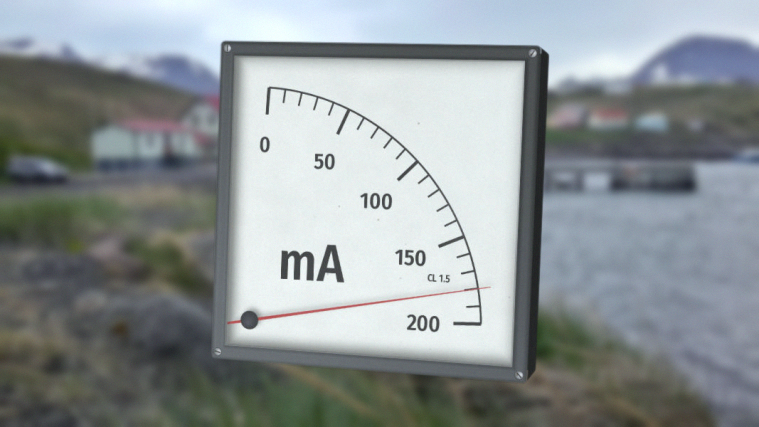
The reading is mA 180
